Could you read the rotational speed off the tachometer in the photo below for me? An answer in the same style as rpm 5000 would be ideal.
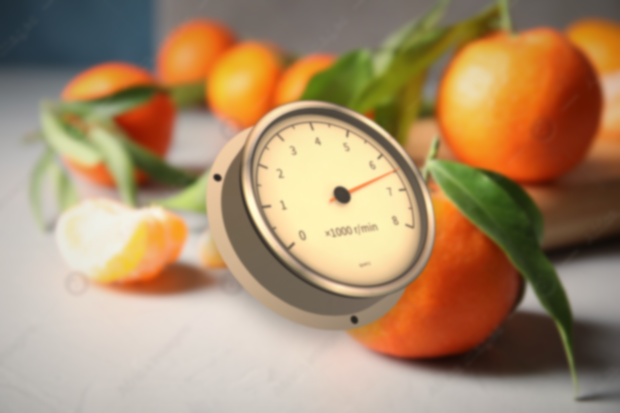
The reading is rpm 6500
